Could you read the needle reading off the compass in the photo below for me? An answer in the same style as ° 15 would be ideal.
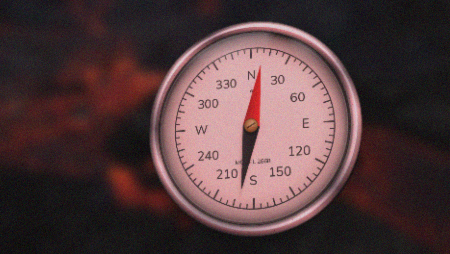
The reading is ° 10
